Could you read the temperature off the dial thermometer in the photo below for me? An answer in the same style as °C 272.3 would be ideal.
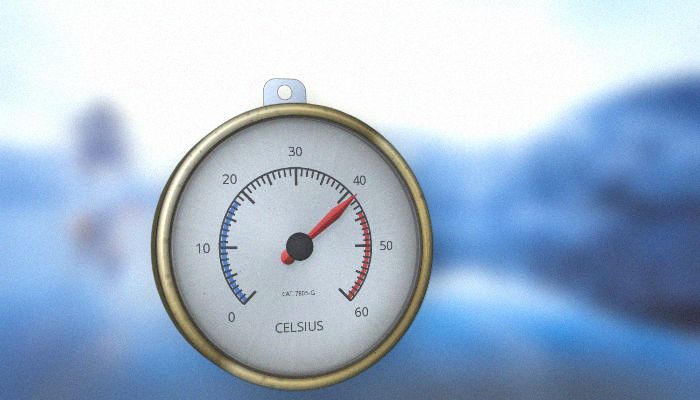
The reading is °C 41
